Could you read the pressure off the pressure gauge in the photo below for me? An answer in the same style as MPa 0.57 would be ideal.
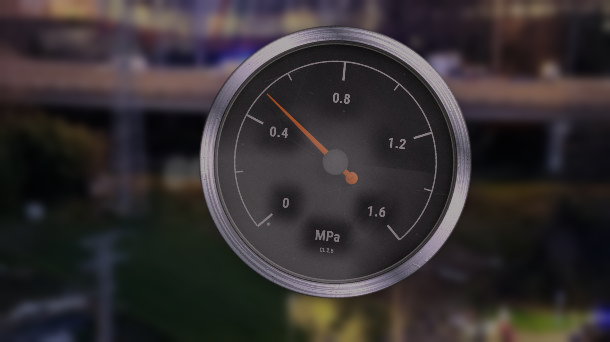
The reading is MPa 0.5
